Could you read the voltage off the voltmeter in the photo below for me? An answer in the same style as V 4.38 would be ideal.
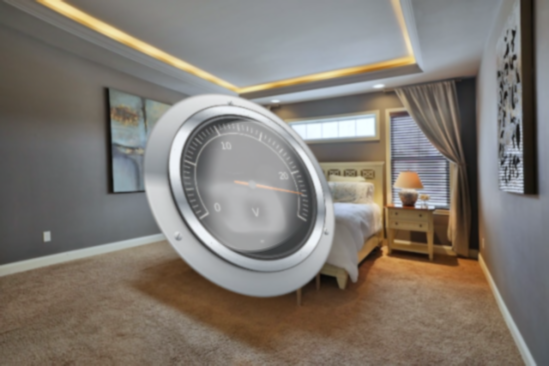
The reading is V 22.5
